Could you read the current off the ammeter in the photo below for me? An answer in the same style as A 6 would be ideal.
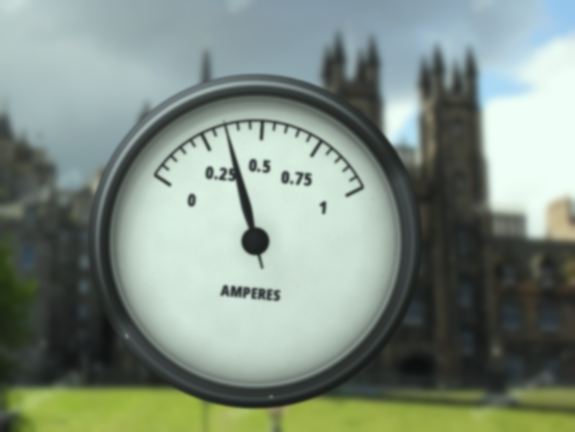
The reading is A 0.35
